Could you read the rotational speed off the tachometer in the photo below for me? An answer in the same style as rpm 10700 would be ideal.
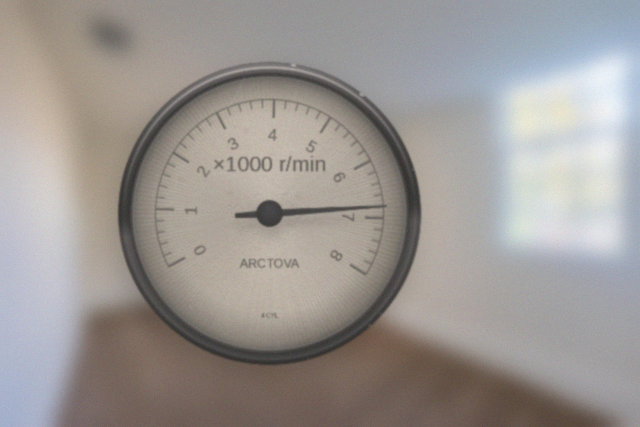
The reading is rpm 6800
